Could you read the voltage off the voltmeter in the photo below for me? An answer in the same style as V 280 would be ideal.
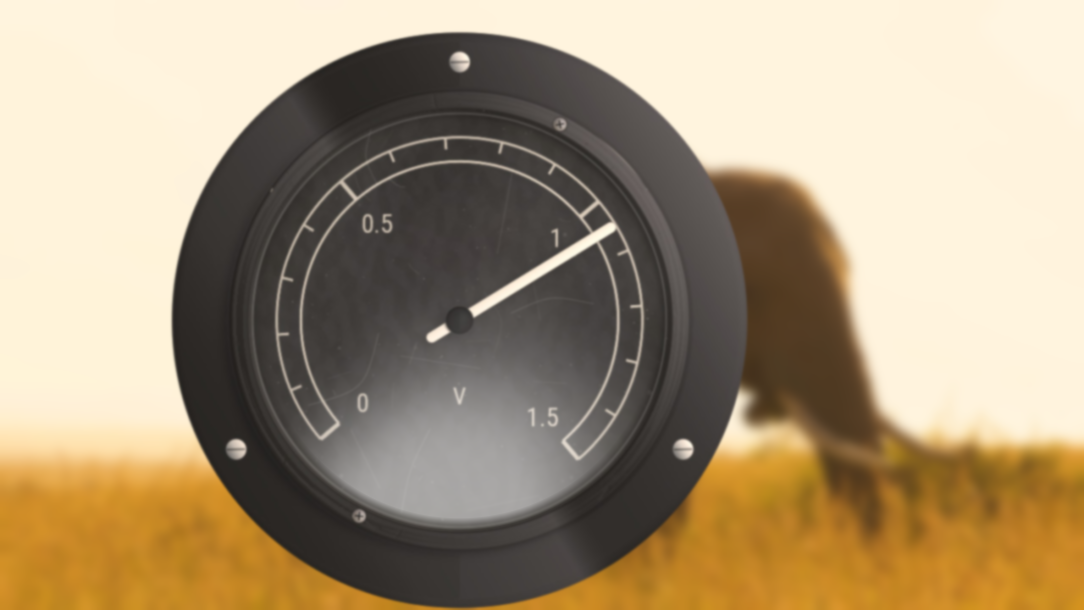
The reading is V 1.05
